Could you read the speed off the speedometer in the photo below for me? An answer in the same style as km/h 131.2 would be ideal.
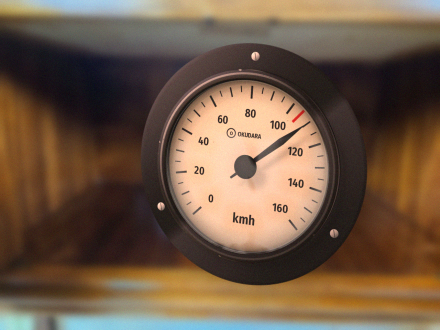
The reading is km/h 110
